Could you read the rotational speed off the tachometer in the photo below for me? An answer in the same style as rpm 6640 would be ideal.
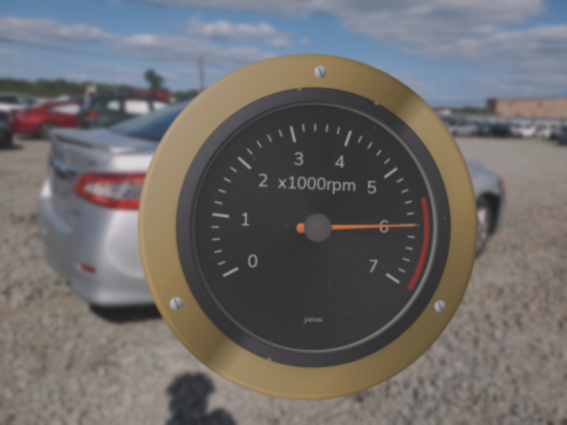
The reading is rpm 6000
